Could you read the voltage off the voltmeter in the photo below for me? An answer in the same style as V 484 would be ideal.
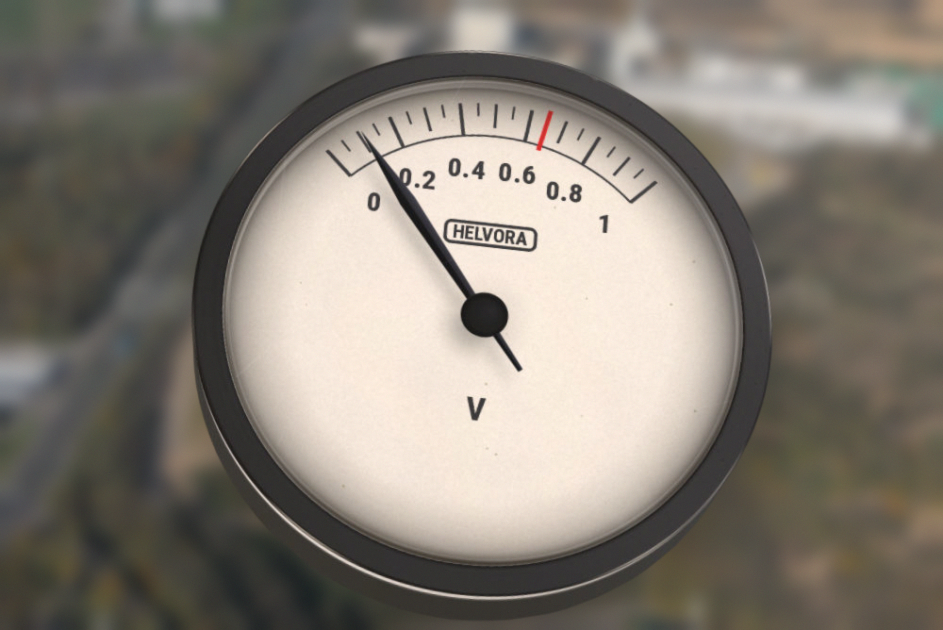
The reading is V 0.1
